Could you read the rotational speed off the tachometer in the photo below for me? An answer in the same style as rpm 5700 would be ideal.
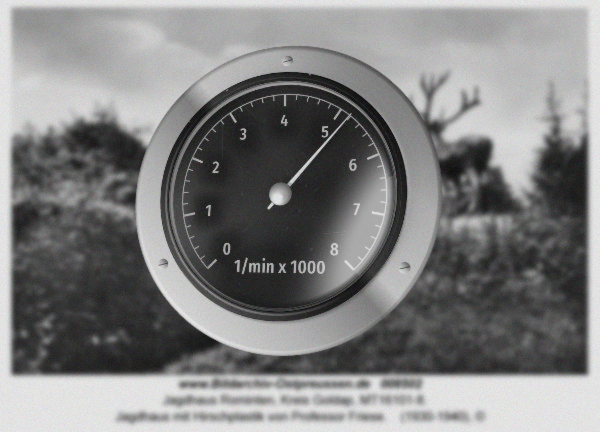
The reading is rpm 5200
